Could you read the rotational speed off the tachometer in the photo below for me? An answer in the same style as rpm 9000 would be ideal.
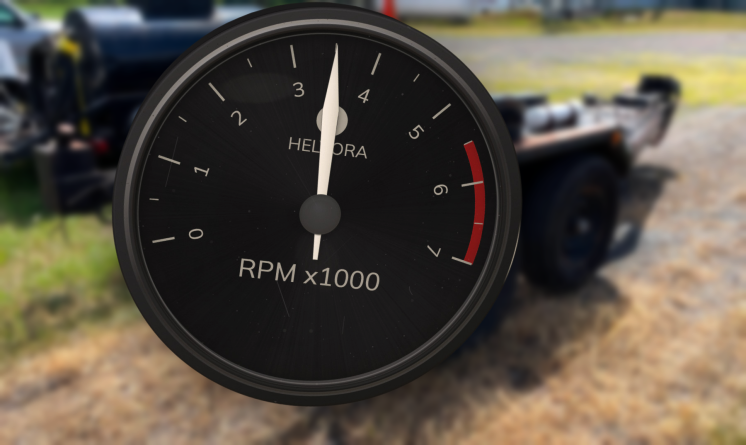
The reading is rpm 3500
